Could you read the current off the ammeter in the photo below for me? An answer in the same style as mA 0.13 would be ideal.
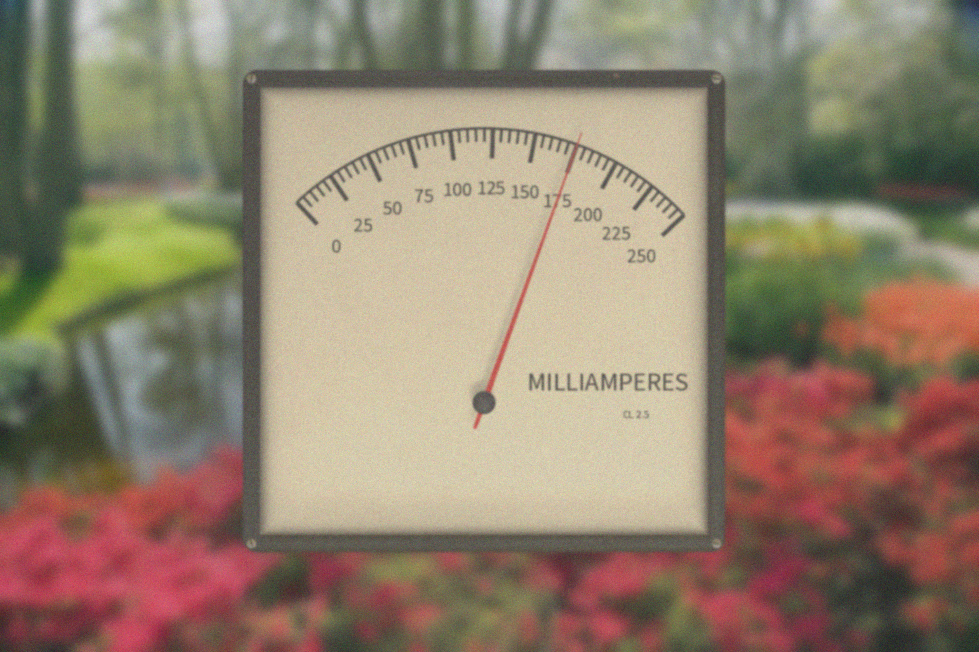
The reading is mA 175
